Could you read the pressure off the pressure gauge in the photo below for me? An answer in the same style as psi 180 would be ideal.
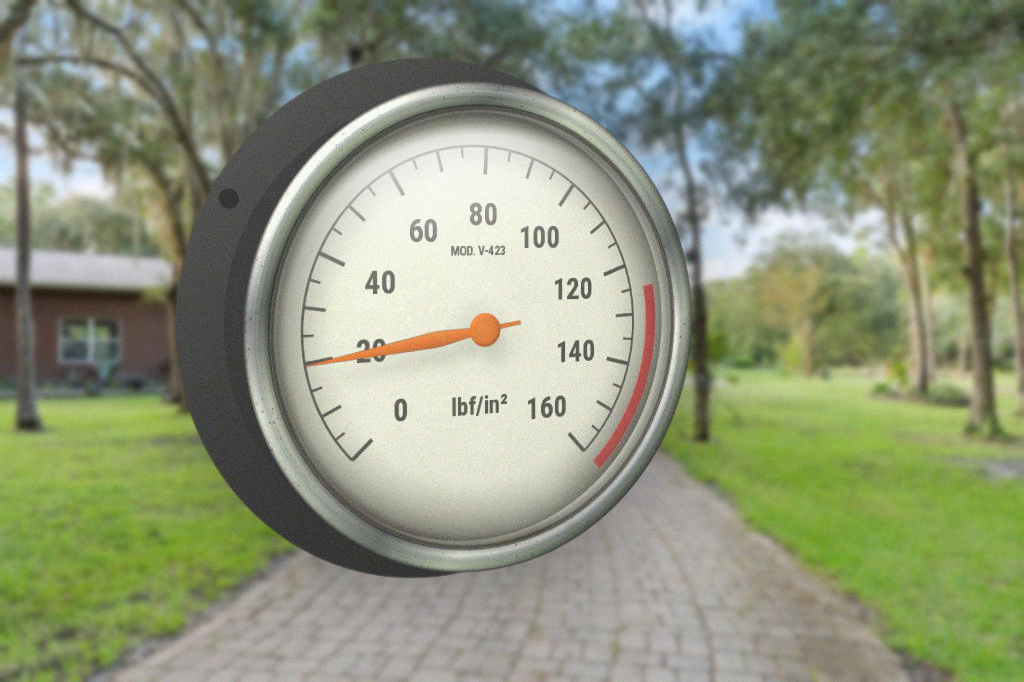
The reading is psi 20
